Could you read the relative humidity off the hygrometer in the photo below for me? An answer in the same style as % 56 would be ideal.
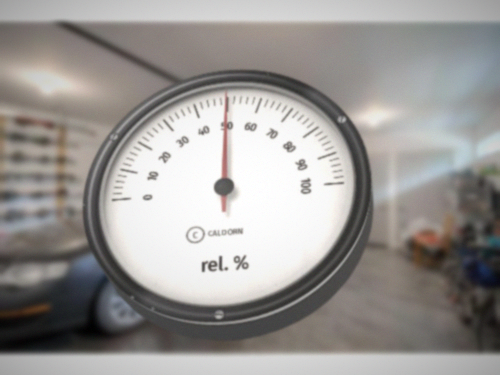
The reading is % 50
